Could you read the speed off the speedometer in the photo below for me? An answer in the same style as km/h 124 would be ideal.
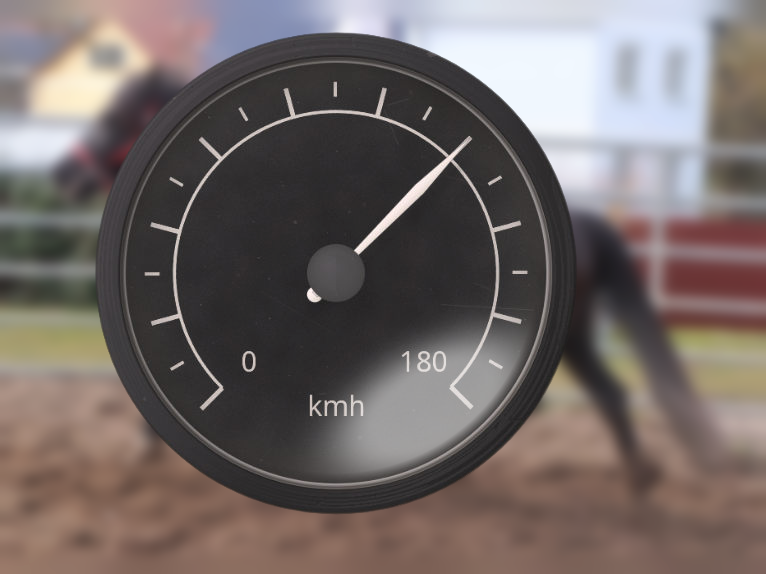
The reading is km/h 120
